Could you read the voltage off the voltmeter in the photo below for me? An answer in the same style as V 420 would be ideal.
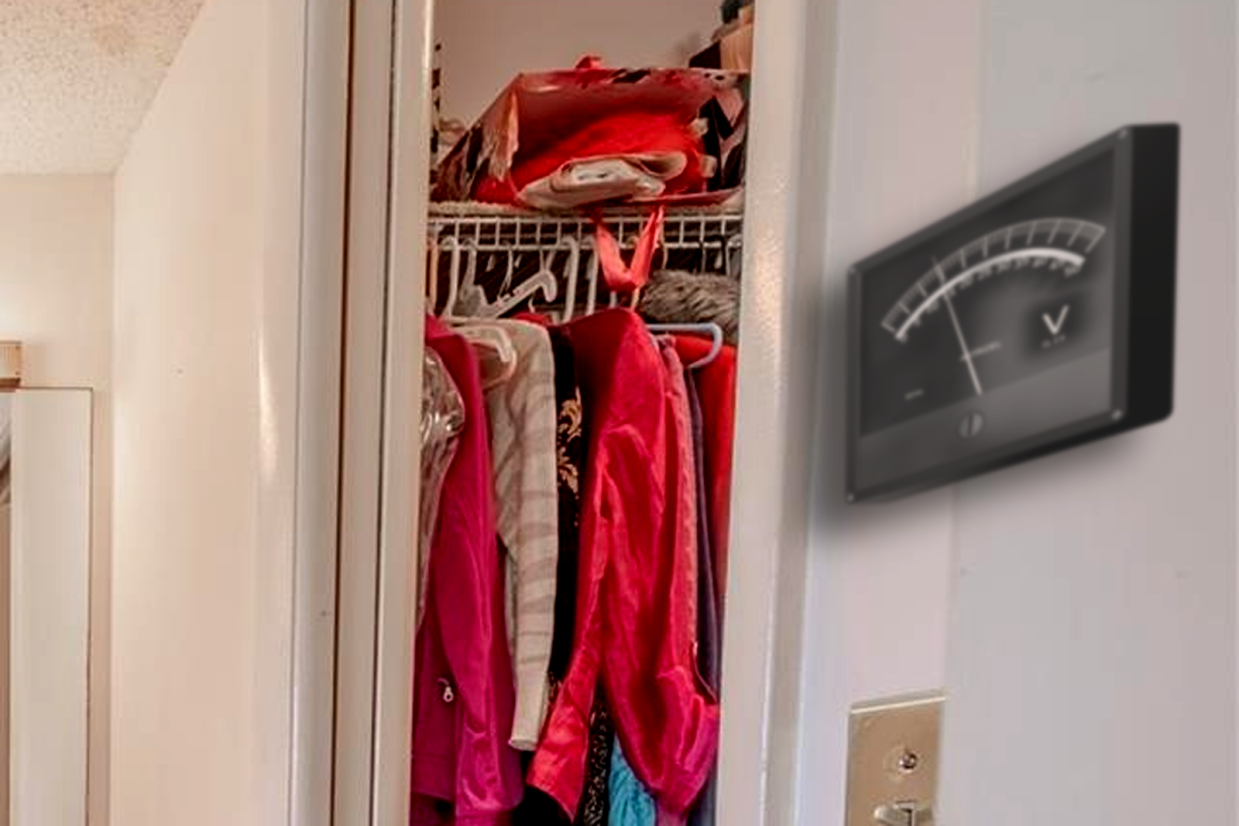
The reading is V 15
